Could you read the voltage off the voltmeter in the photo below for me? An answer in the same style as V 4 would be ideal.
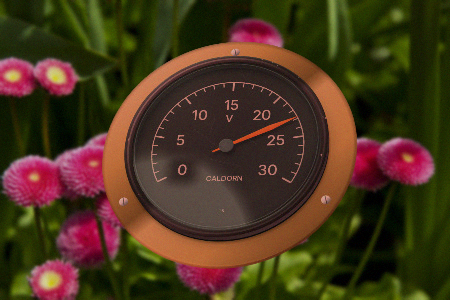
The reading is V 23
